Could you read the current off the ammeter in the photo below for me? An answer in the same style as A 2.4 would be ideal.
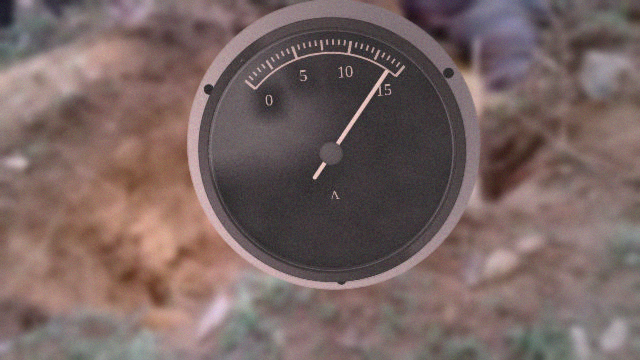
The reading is A 14
